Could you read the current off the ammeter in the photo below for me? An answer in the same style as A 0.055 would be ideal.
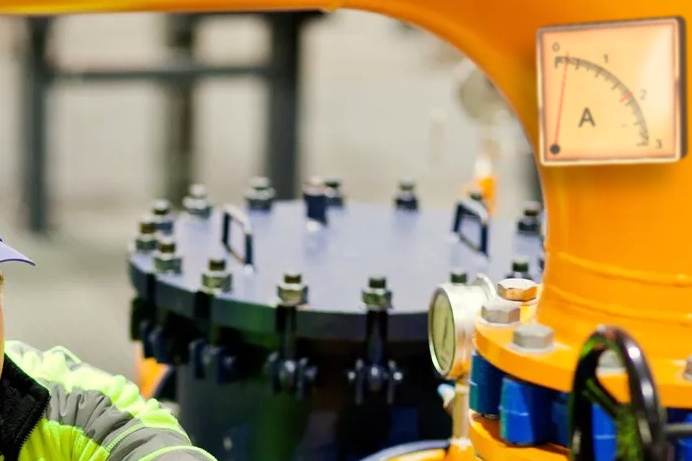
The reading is A 0.25
